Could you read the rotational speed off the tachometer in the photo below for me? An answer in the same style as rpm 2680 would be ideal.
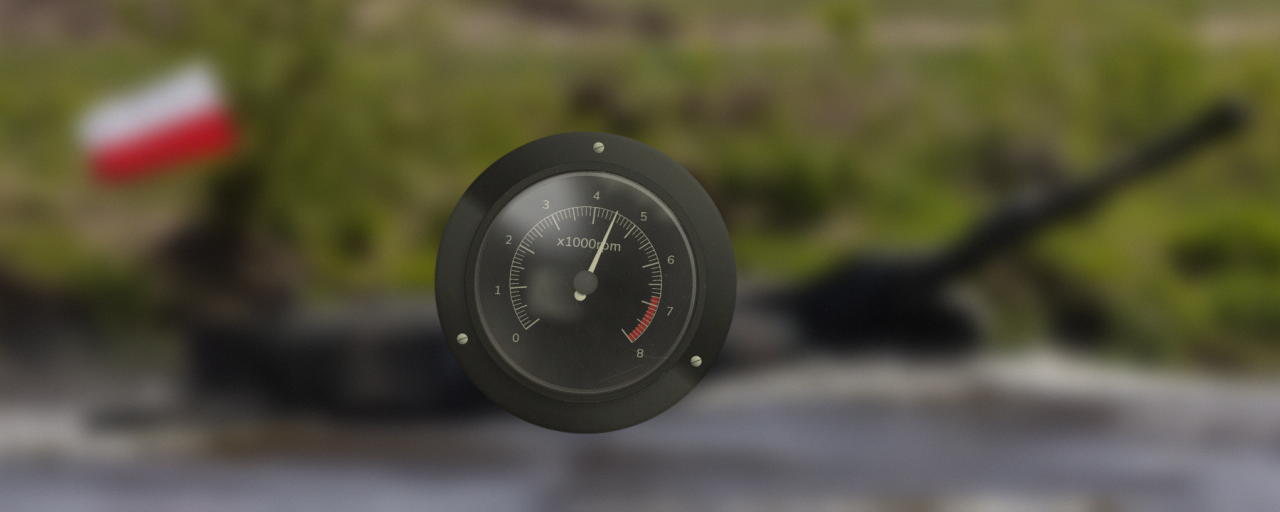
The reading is rpm 4500
